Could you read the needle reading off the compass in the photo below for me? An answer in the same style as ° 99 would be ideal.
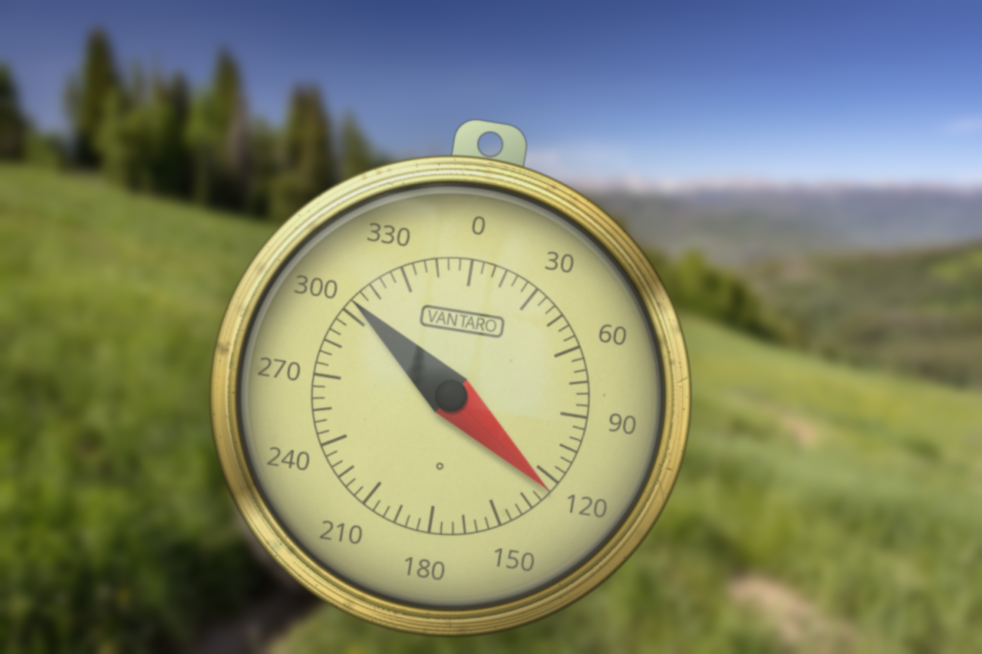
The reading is ° 125
